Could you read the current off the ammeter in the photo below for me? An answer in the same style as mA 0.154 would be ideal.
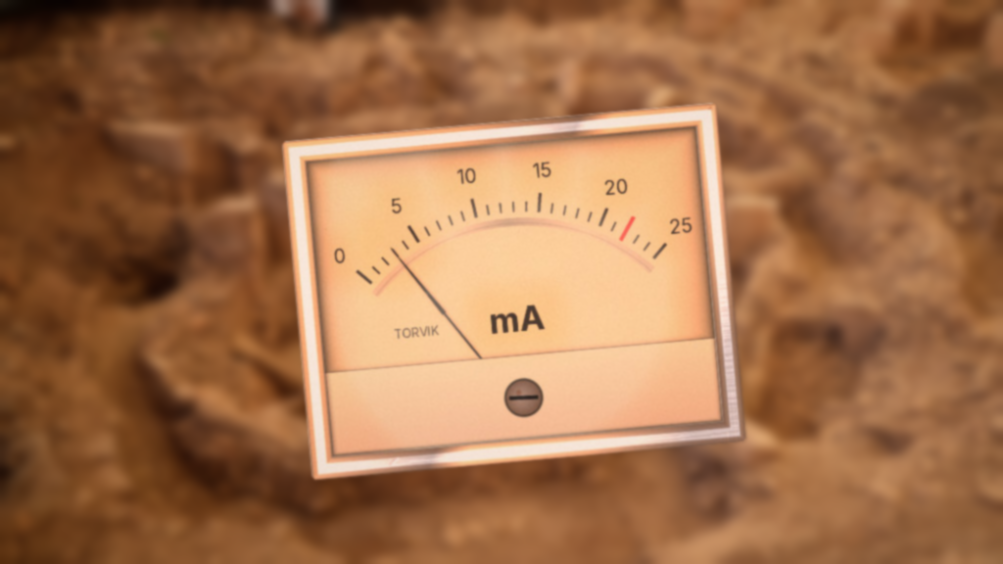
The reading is mA 3
